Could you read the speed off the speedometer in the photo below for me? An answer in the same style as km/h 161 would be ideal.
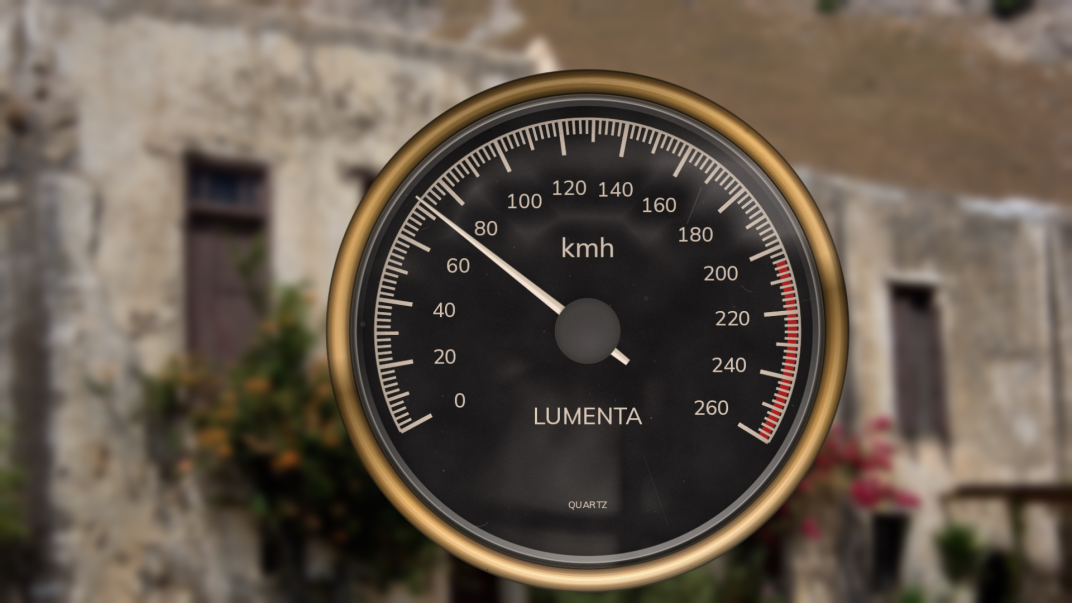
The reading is km/h 72
